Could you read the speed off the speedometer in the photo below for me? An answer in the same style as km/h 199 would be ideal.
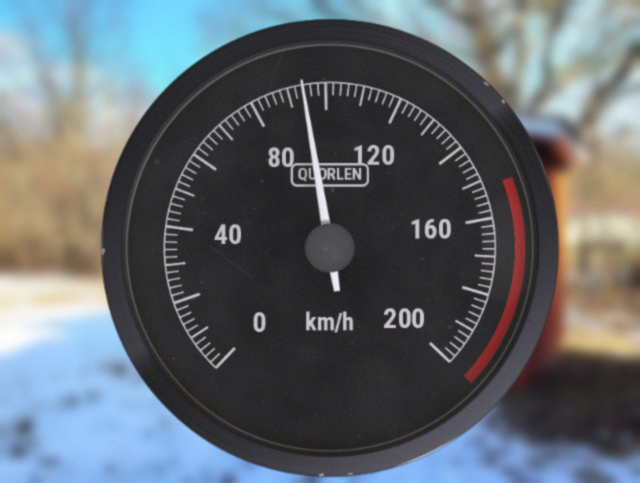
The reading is km/h 94
